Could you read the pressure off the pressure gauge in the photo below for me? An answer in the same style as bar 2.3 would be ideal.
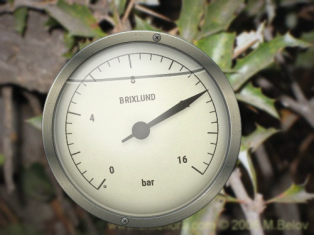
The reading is bar 12
